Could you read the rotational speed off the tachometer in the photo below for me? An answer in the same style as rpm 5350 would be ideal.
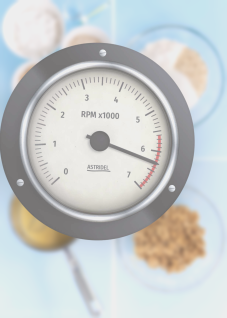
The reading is rpm 6300
